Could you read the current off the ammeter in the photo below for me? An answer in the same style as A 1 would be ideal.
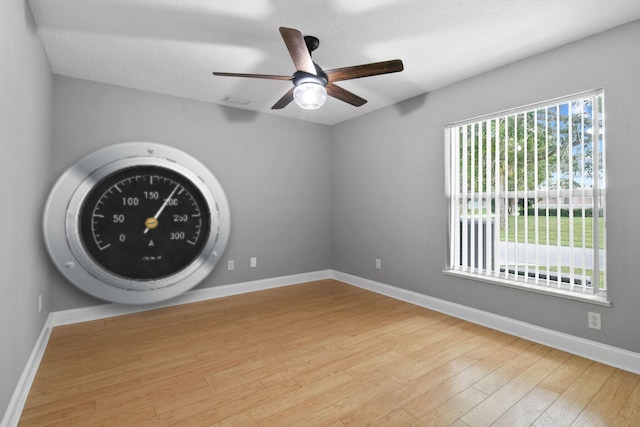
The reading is A 190
